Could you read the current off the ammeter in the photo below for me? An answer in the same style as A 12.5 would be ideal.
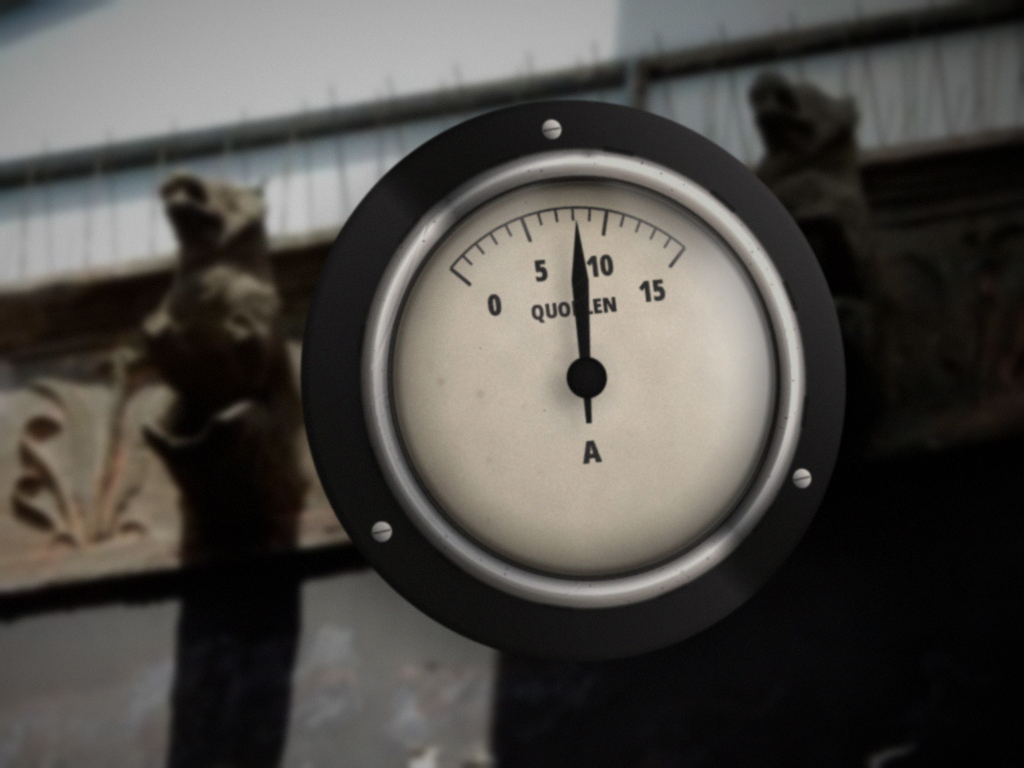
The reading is A 8
